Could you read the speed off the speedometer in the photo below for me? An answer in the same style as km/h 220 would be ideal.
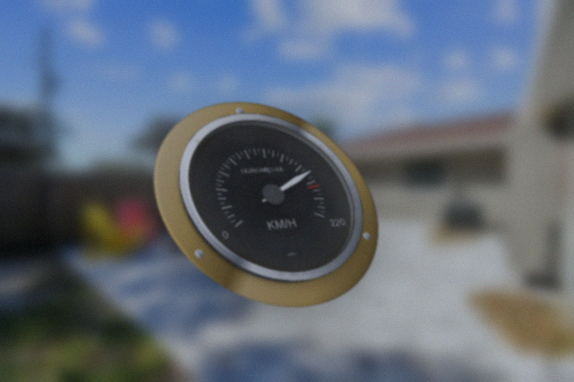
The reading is km/h 170
